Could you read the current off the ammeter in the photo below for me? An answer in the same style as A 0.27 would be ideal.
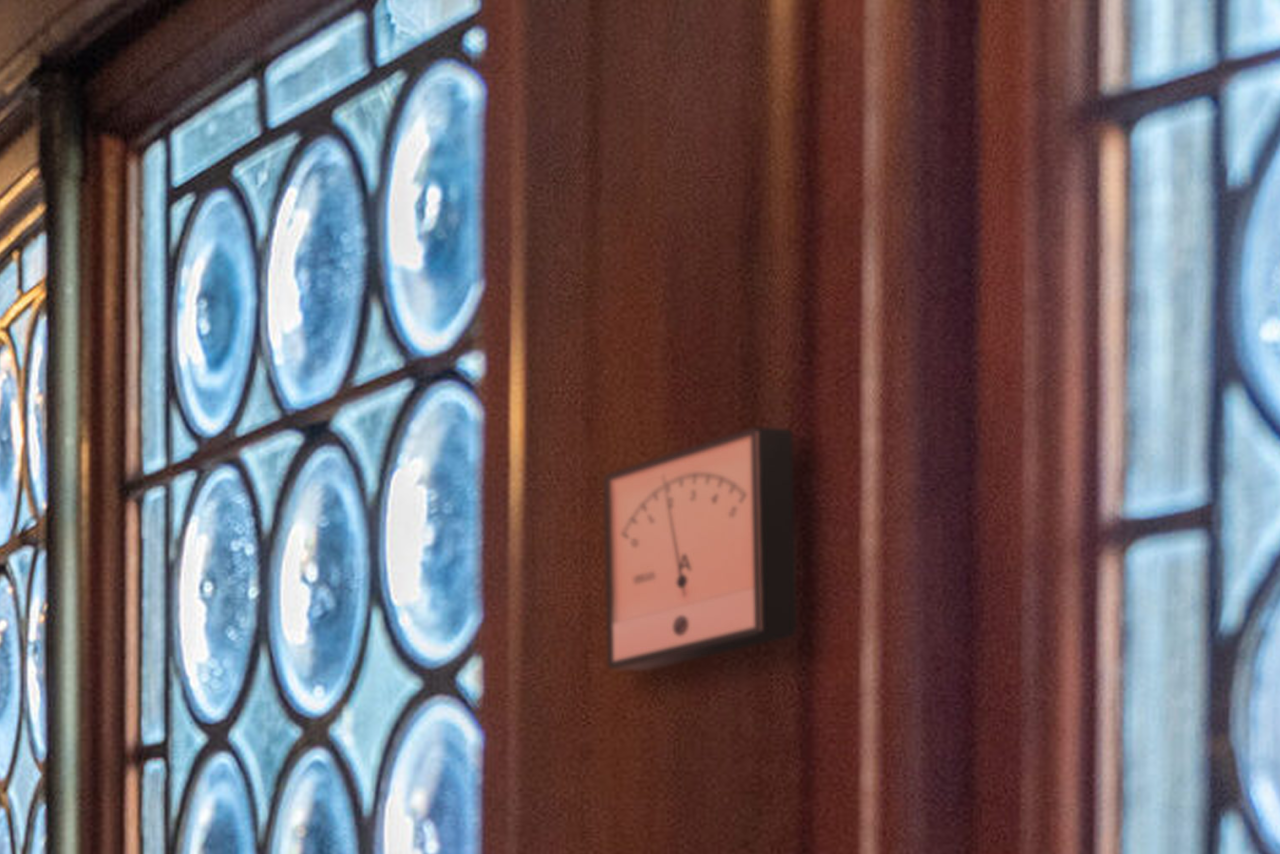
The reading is A 2
